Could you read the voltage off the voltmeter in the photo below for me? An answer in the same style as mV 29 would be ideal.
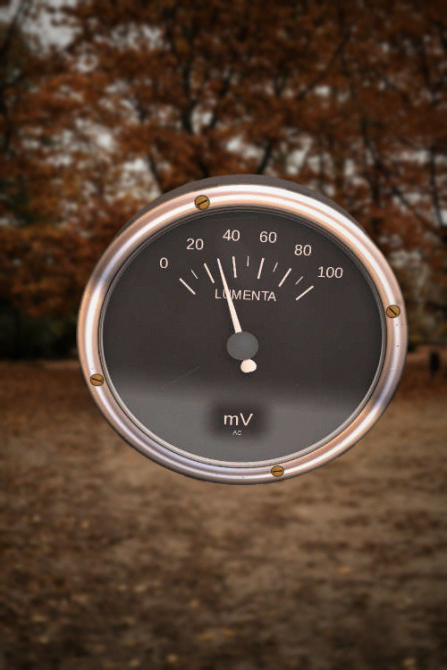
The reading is mV 30
